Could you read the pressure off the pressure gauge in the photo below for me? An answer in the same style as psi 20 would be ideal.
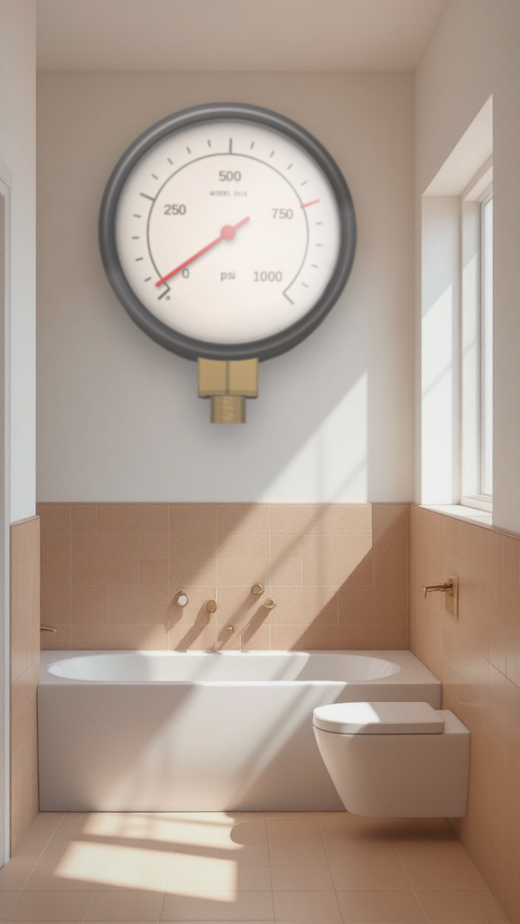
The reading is psi 25
